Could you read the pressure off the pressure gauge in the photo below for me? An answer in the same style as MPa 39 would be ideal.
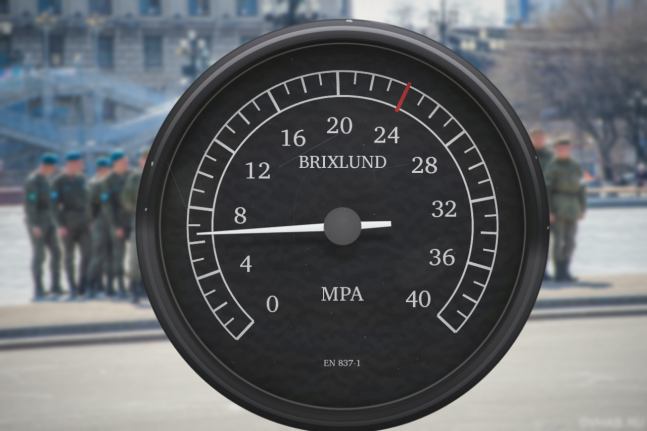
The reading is MPa 6.5
